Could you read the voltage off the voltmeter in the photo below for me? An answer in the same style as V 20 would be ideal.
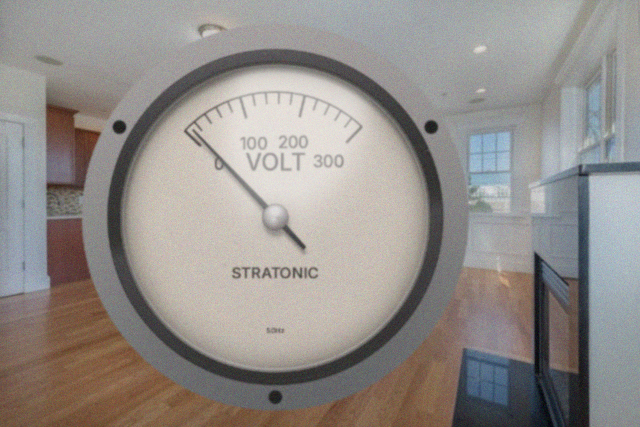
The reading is V 10
